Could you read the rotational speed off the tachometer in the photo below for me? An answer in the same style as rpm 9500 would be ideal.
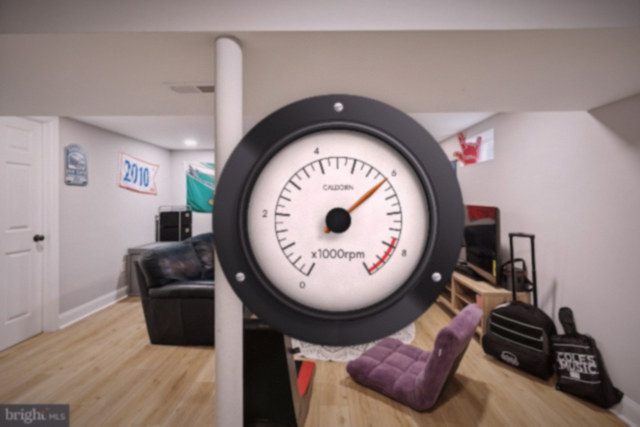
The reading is rpm 6000
